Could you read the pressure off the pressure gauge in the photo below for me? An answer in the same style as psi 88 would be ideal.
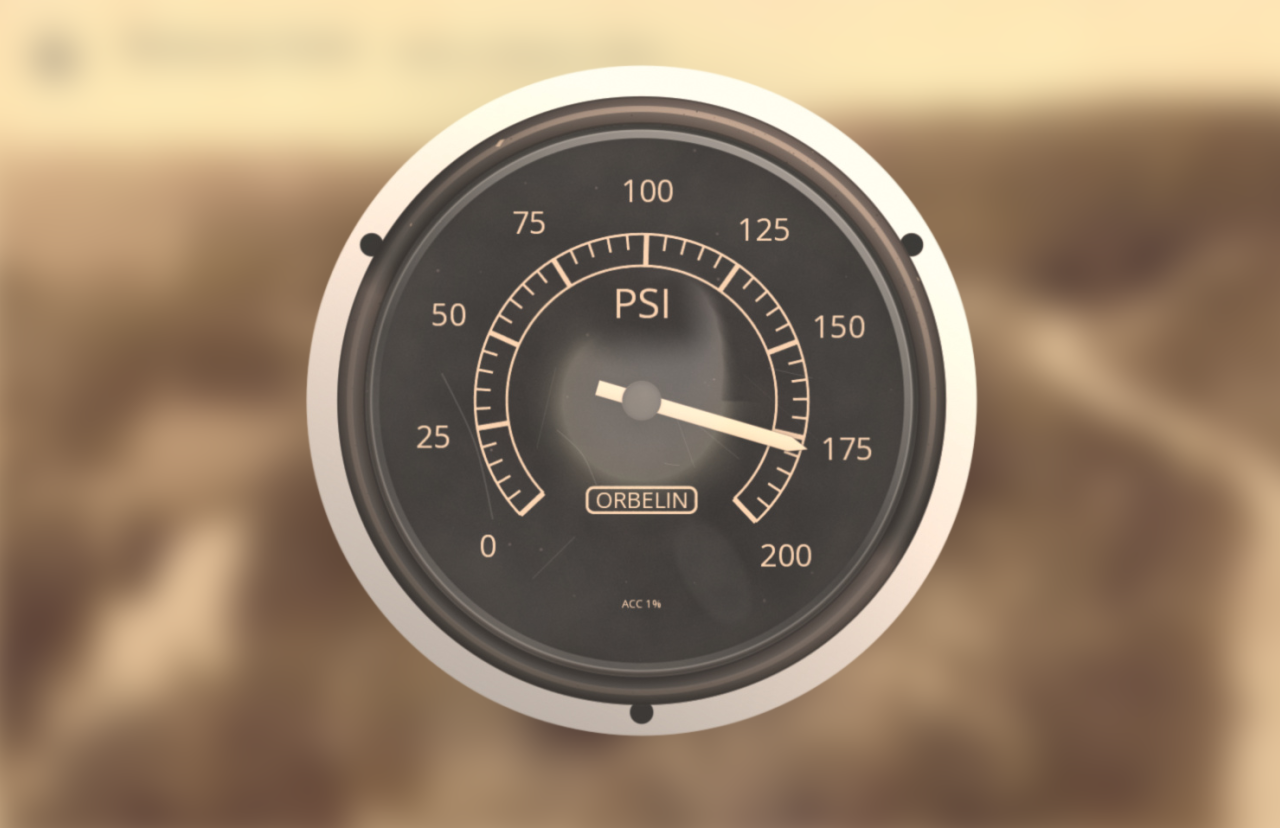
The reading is psi 177.5
